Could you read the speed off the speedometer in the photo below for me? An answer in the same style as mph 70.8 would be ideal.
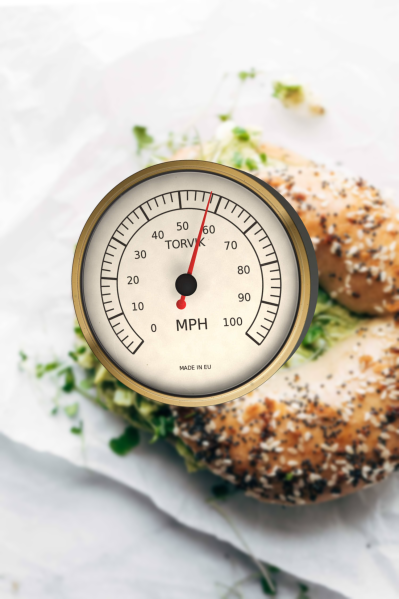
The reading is mph 58
